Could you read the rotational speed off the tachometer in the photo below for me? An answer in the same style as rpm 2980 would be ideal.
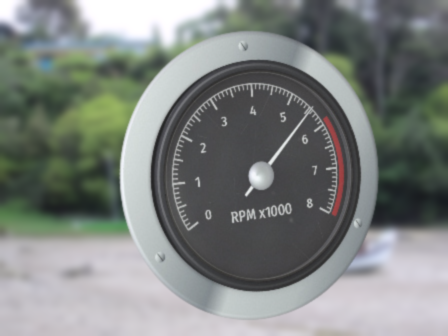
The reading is rpm 5500
